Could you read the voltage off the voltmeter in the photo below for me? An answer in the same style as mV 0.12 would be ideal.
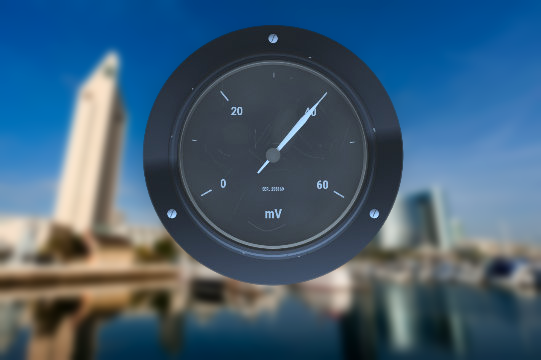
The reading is mV 40
